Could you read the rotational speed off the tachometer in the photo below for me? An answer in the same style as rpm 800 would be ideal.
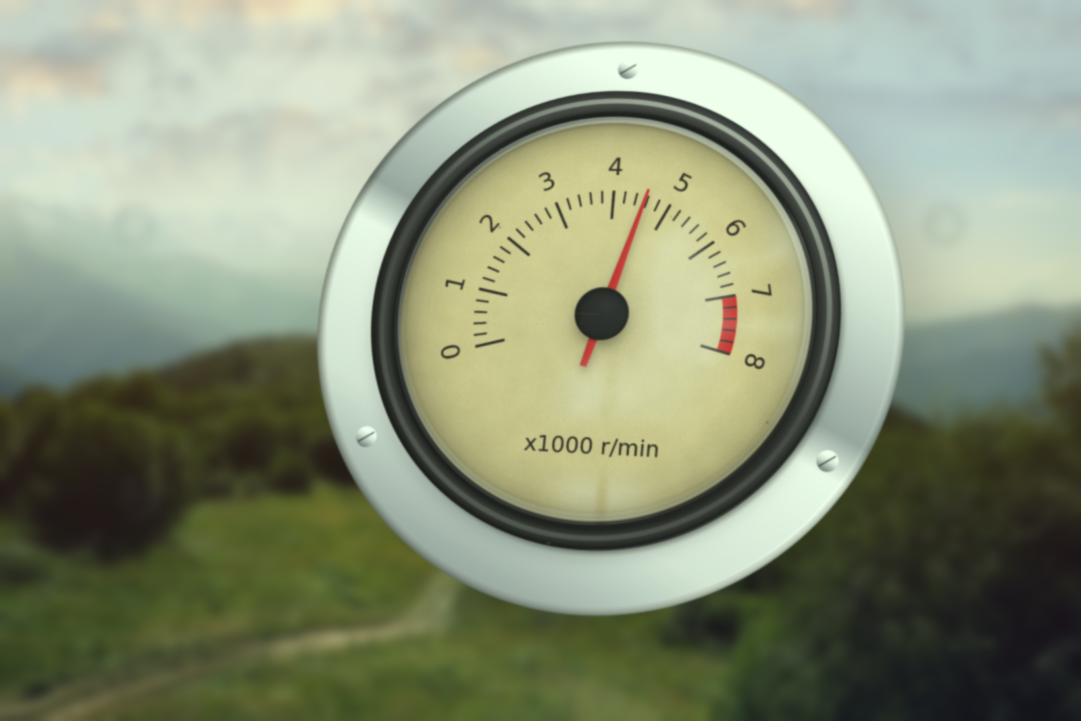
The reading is rpm 4600
